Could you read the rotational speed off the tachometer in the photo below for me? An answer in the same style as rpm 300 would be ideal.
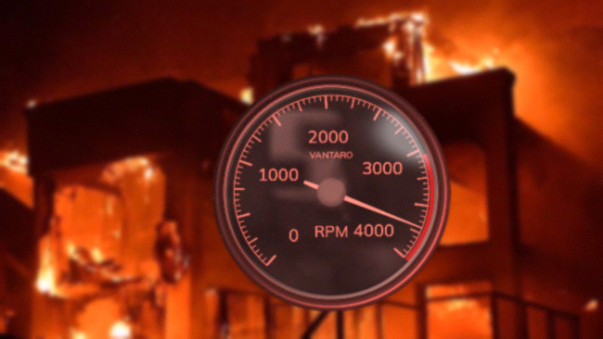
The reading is rpm 3700
